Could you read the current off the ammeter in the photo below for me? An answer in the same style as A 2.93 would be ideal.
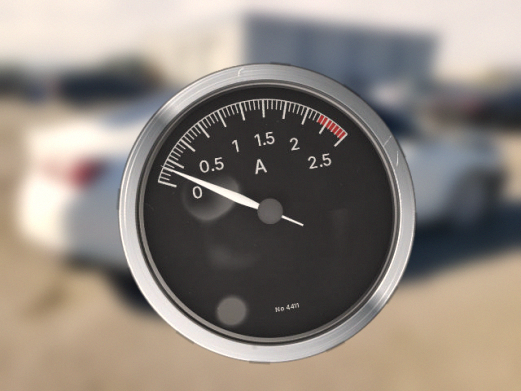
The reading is A 0.15
